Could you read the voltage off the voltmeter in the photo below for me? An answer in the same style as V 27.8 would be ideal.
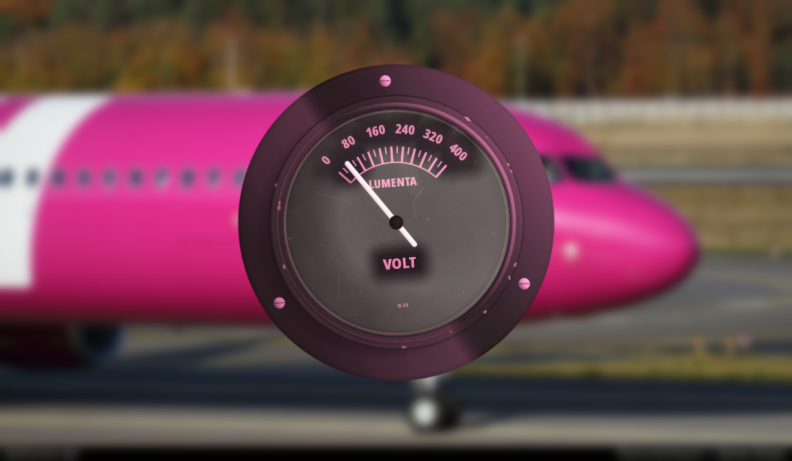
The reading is V 40
